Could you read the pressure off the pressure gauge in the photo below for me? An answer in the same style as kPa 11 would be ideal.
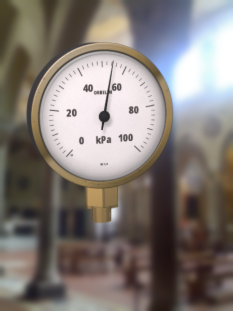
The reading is kPa 54
